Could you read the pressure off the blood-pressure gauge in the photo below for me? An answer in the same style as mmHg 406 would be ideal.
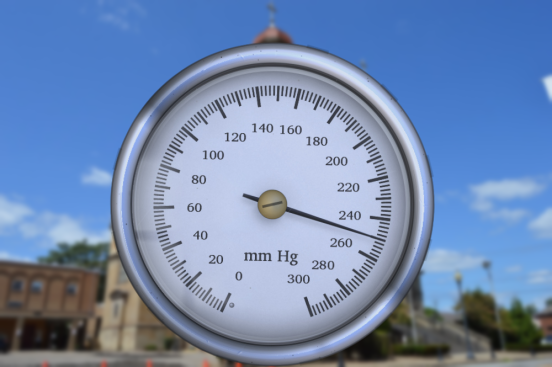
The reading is mmHg 250
